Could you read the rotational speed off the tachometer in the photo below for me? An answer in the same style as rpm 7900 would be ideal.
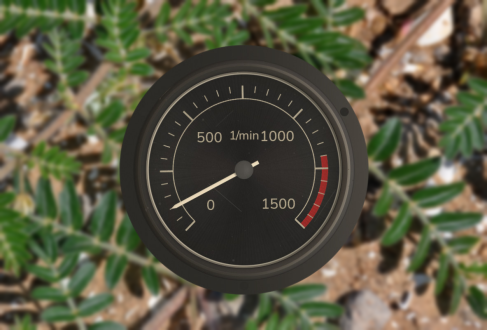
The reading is rpm 100
